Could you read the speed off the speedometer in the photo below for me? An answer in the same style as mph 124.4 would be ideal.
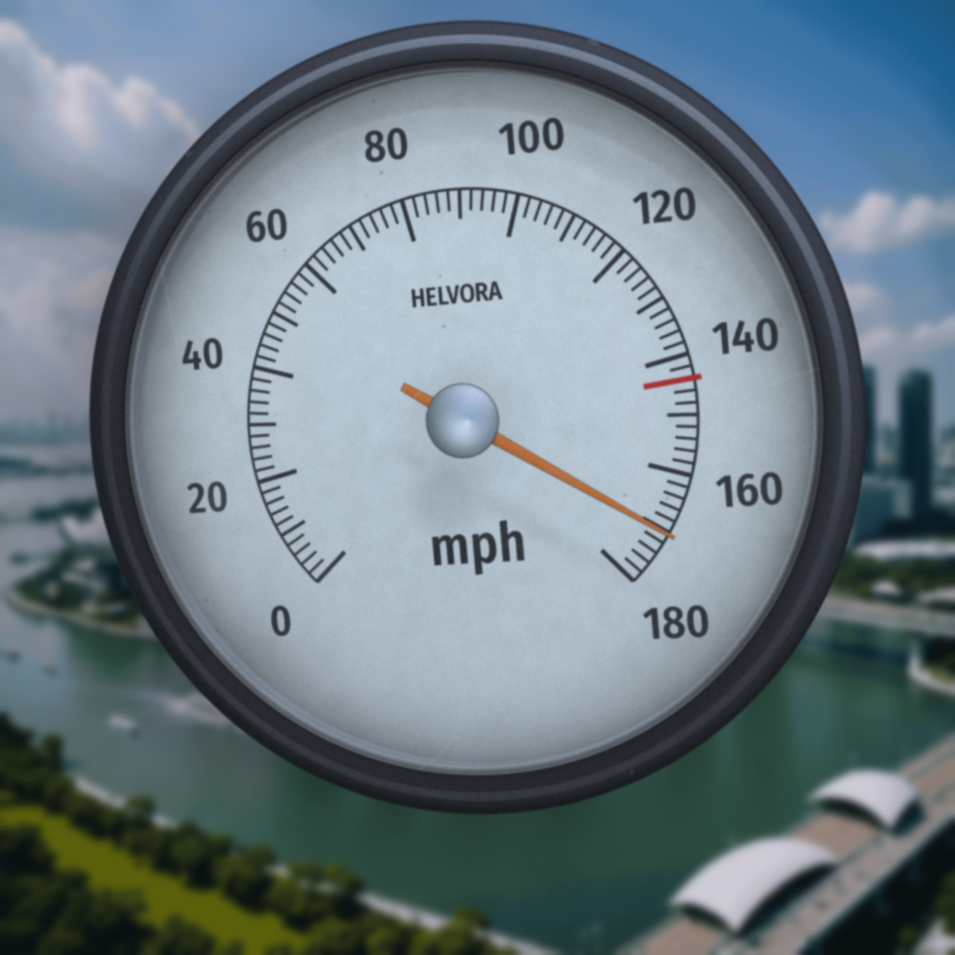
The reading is mph 170
